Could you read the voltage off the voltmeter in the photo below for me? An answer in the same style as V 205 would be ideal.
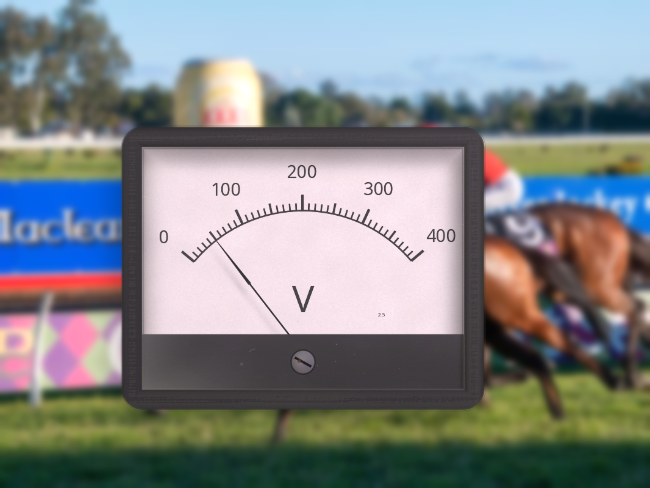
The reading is V 50
